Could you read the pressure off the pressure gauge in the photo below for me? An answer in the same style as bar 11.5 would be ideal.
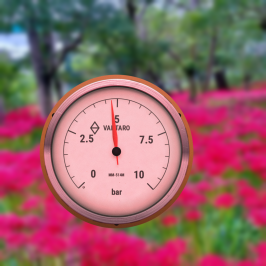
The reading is bar 4.75
